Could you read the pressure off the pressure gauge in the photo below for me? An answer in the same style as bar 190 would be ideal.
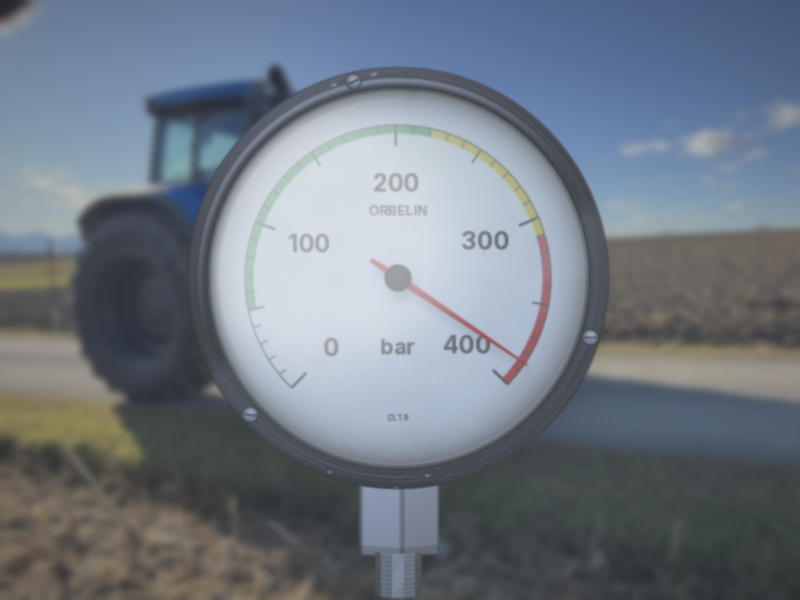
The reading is bar 385
